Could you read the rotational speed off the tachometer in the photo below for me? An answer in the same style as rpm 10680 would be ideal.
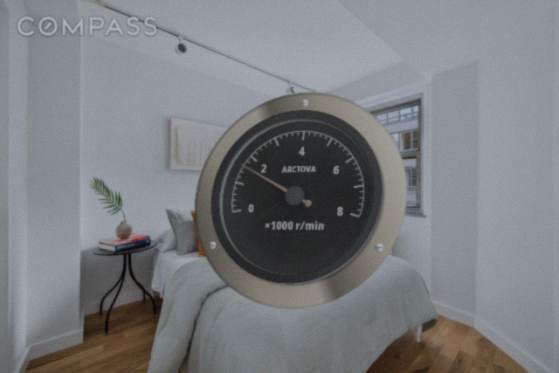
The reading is rpm 1600
